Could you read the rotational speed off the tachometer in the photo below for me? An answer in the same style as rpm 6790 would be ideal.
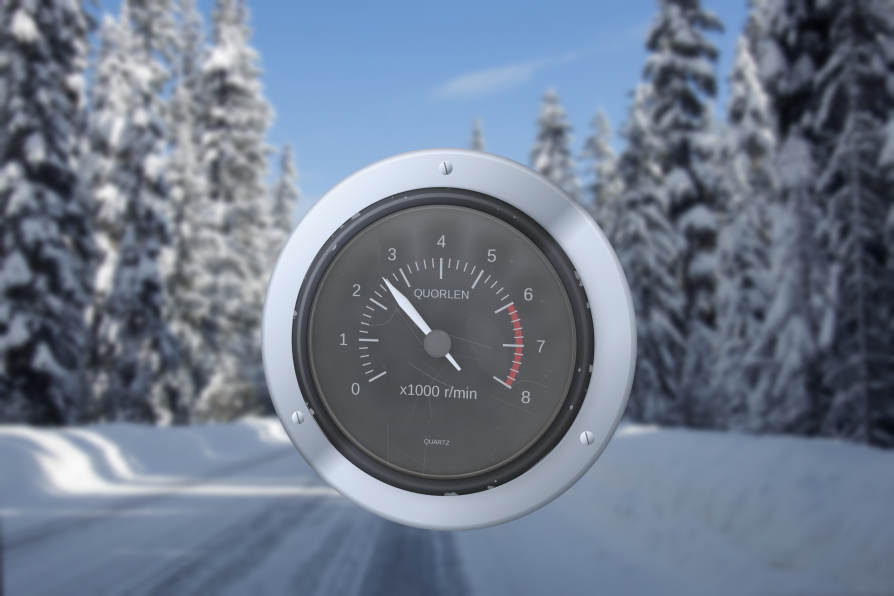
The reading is rpm 2600
